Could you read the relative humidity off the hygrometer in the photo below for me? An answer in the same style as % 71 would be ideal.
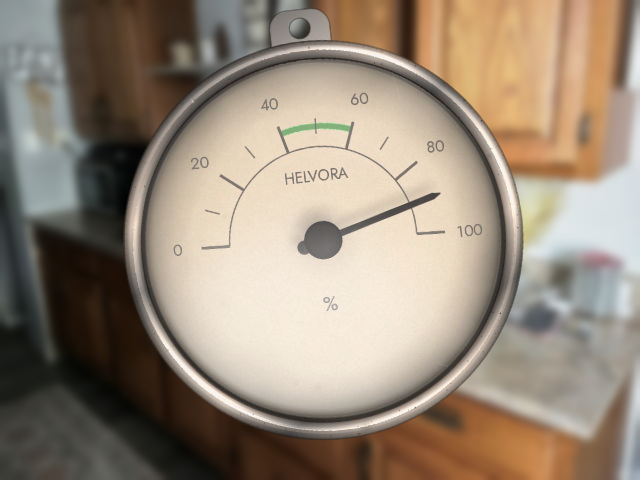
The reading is % 90
